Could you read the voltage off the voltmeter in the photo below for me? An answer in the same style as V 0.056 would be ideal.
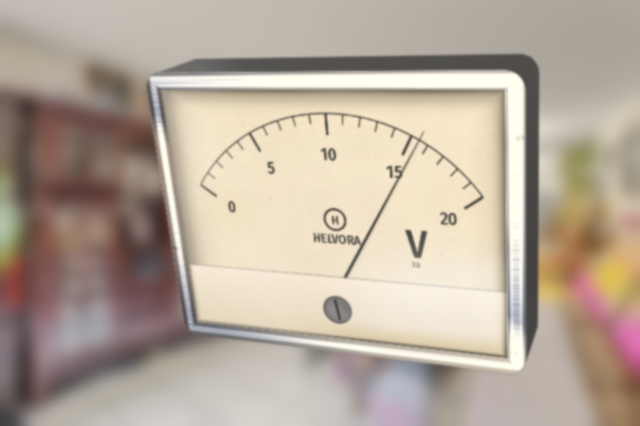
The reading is V 15.5
